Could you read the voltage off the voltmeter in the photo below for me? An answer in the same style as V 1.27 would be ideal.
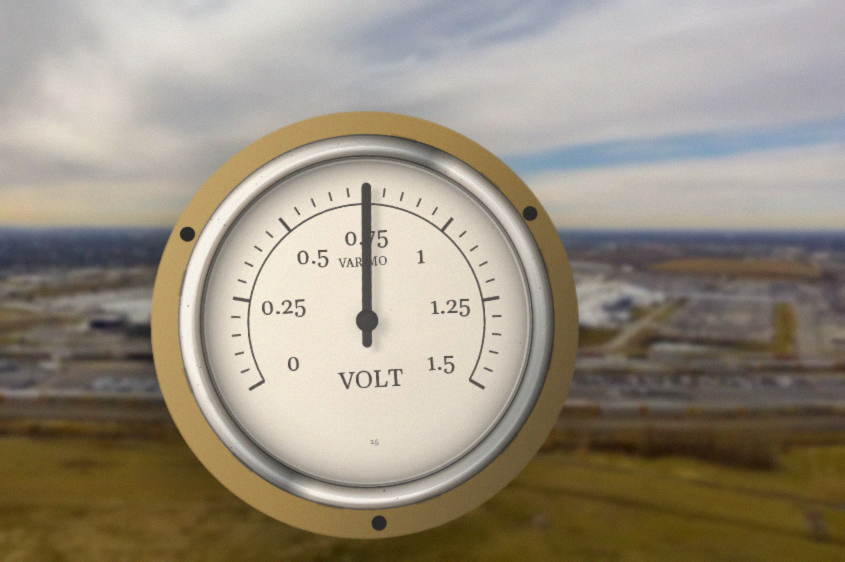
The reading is V 0.75
